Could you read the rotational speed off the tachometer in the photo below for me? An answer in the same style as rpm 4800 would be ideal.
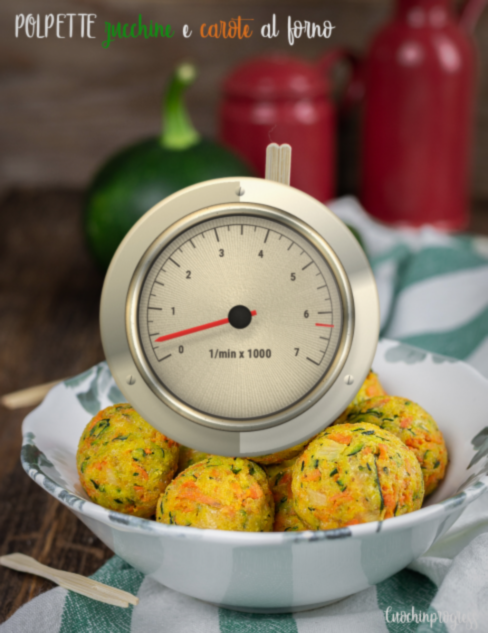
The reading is rpm 375
